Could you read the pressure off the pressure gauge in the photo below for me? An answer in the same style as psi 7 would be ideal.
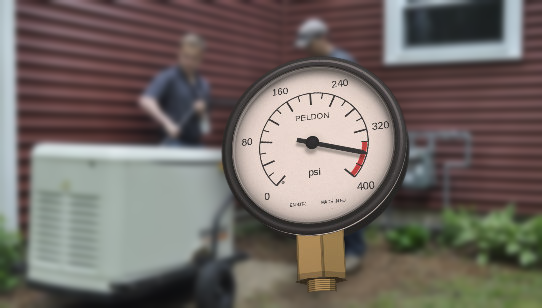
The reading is psi 360
